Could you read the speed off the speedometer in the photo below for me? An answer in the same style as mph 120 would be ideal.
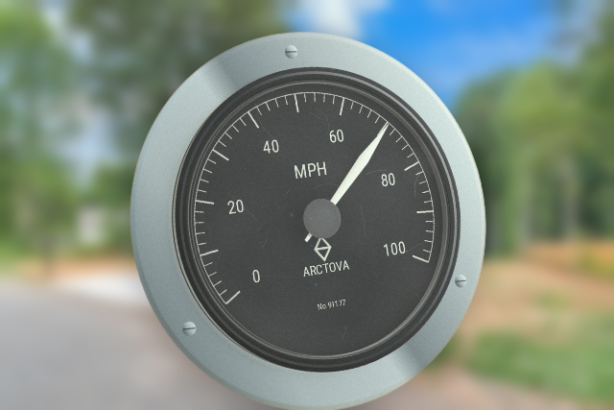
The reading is mph 70
